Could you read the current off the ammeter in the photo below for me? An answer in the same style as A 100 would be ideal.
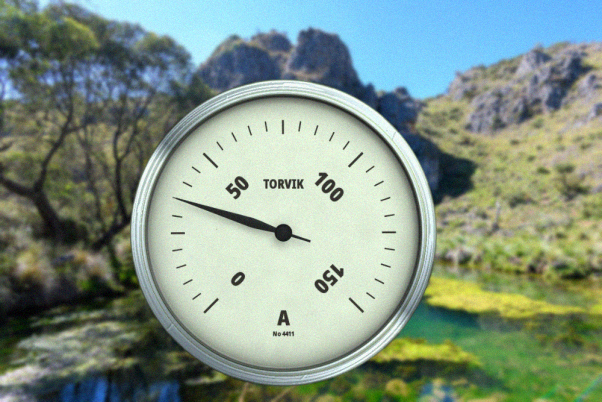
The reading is A 35
